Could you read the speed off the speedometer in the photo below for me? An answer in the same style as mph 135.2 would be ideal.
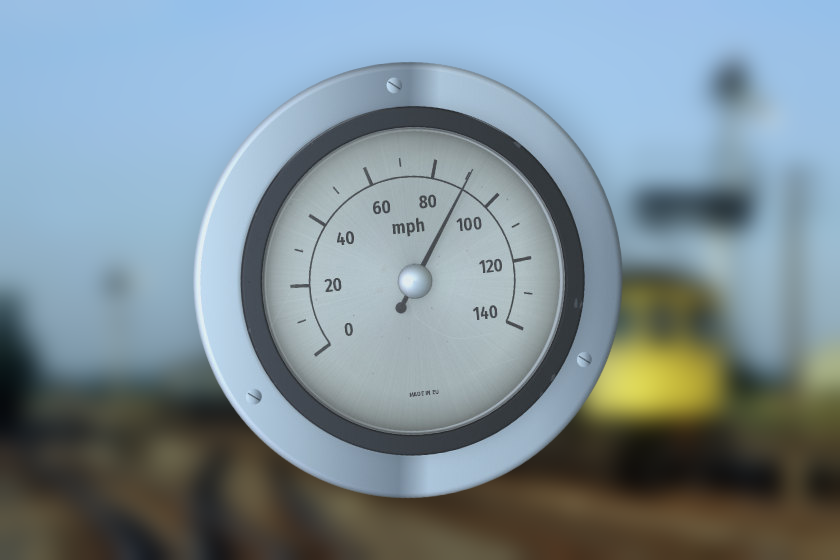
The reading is mph 90
